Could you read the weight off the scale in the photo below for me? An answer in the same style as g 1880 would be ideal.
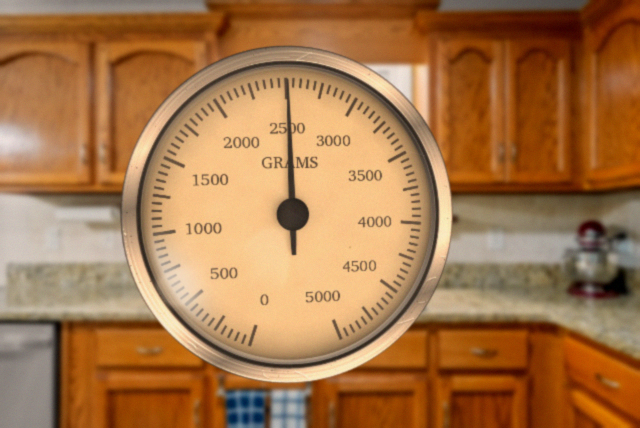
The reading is g 2500
